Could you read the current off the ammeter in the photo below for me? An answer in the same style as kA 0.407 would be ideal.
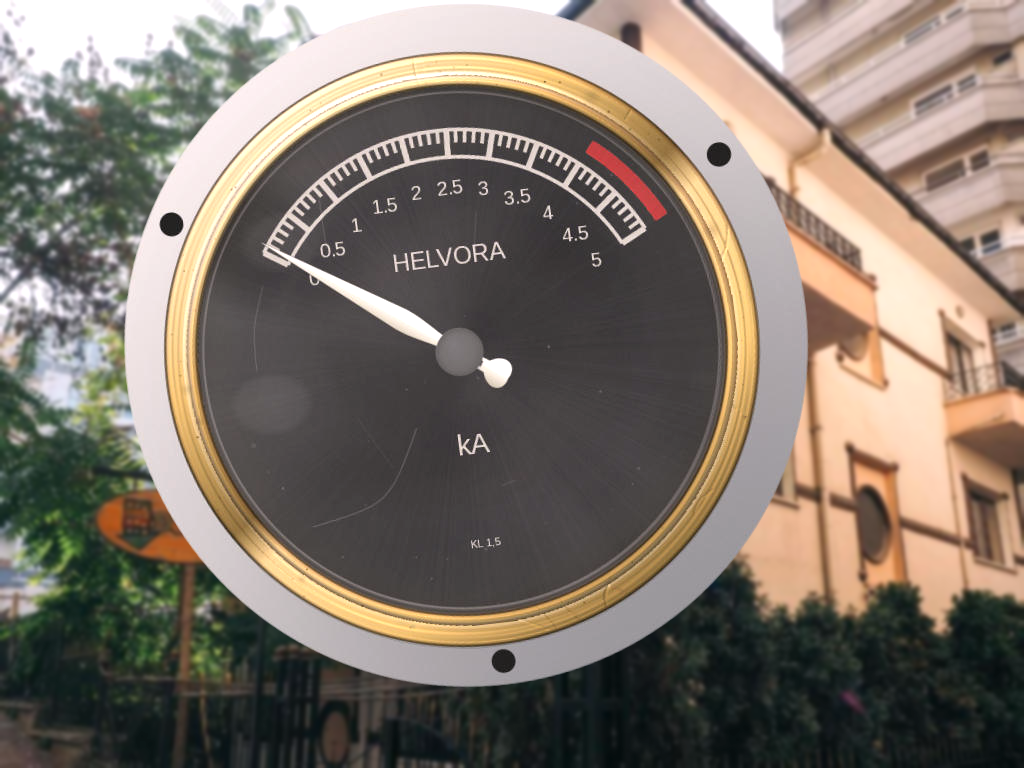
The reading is kA 0.1
